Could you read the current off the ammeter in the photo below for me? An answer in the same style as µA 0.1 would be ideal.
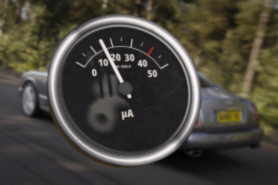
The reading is µA 15
